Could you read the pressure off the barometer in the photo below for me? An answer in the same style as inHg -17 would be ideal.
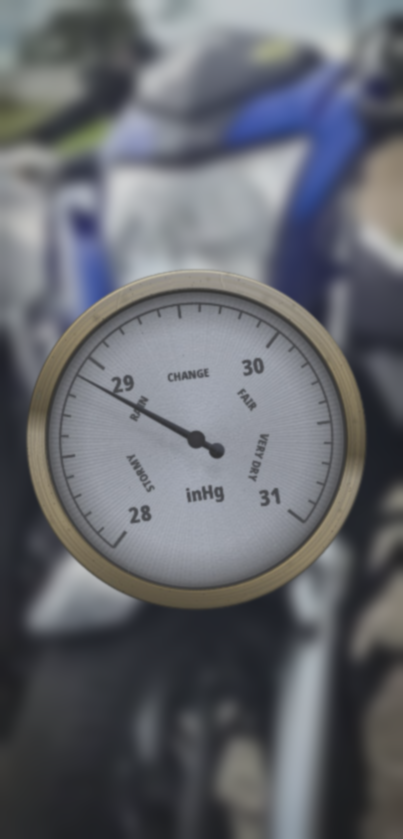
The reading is inHg 28.9
